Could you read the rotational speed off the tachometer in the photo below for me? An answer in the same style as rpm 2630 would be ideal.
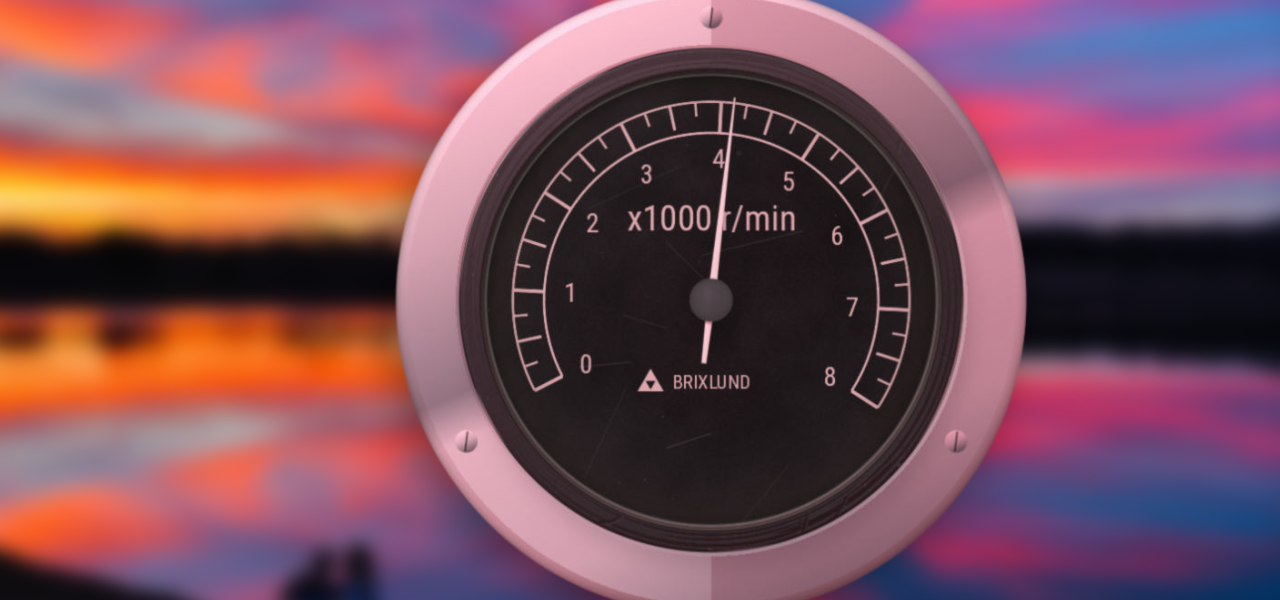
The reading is rpm 4125
